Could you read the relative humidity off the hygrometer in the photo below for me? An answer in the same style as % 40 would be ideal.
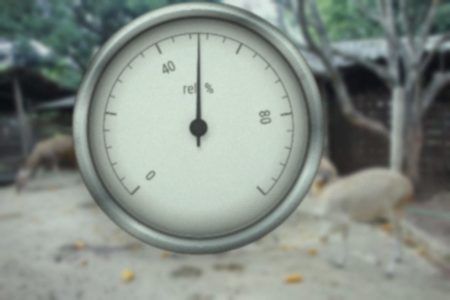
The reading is % 50
